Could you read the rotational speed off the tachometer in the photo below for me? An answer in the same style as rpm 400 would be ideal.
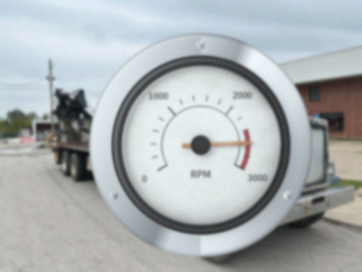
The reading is rpm 2600
